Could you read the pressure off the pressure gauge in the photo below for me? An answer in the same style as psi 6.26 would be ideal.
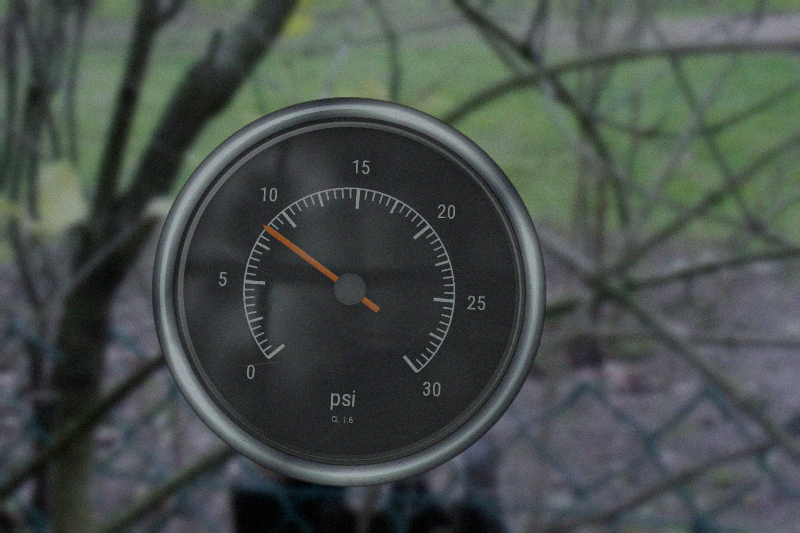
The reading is psi 8.5
